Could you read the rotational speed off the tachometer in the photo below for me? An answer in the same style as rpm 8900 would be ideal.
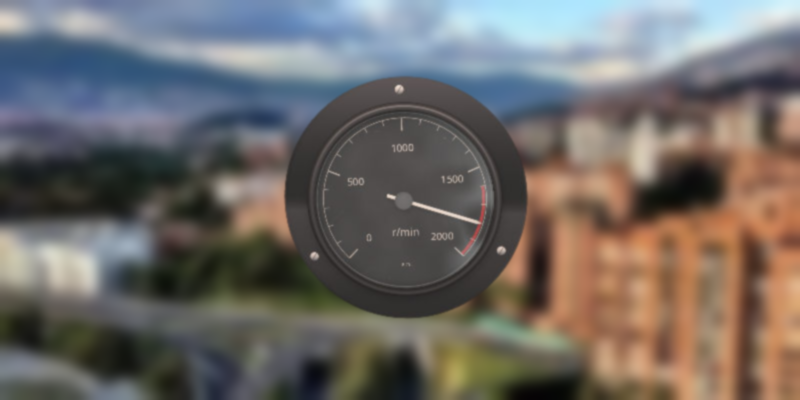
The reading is rpm 1800
